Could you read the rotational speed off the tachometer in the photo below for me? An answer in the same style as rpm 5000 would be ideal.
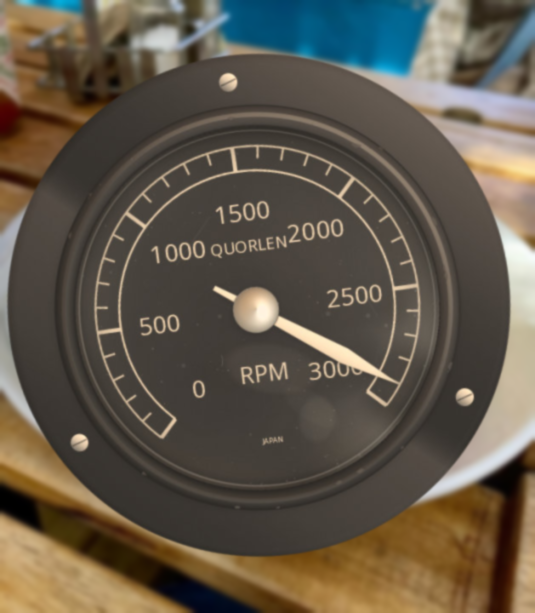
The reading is rpm 2900
